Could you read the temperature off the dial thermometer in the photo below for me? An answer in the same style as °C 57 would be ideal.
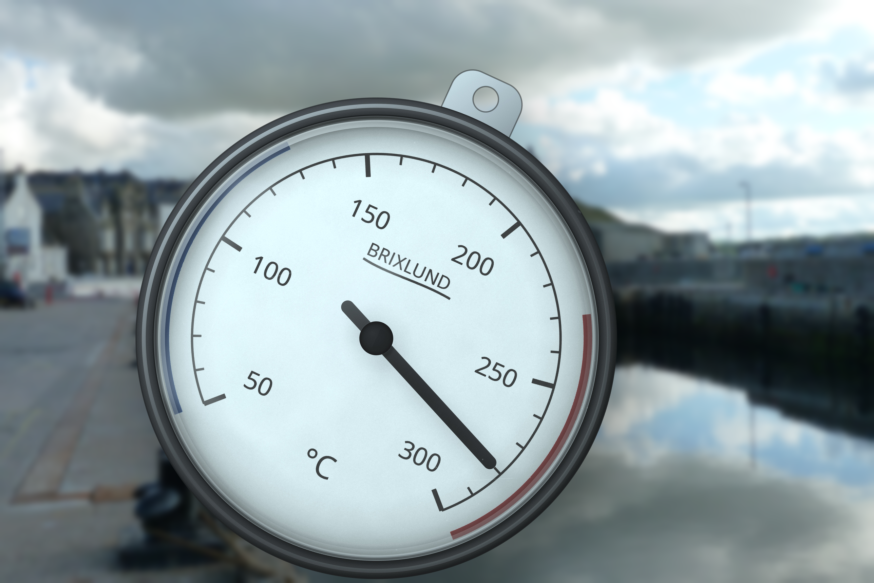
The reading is °C 280
